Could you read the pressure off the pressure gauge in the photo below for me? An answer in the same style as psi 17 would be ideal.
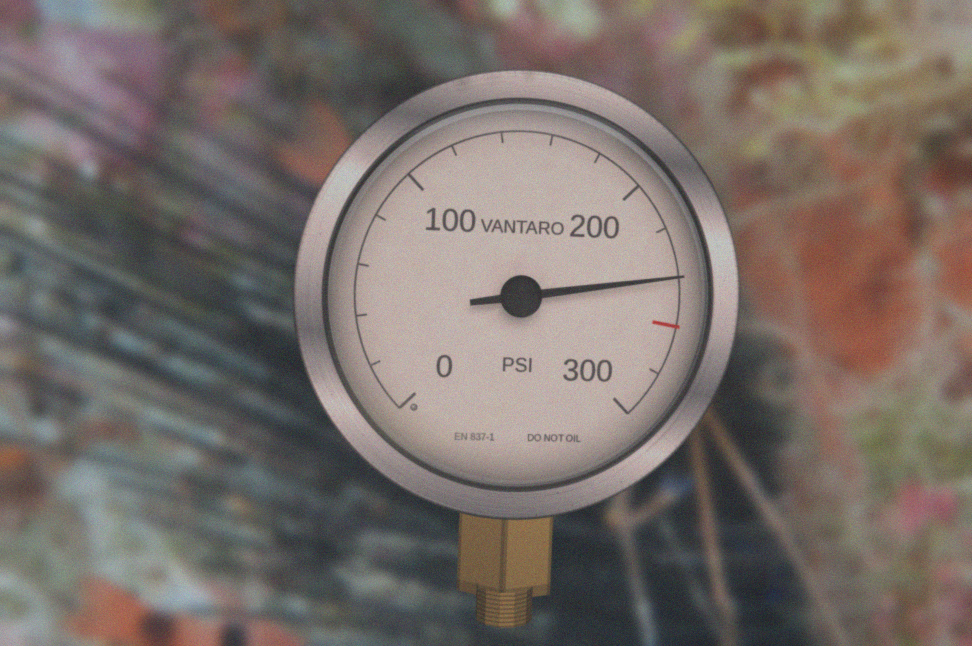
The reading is psi 240
